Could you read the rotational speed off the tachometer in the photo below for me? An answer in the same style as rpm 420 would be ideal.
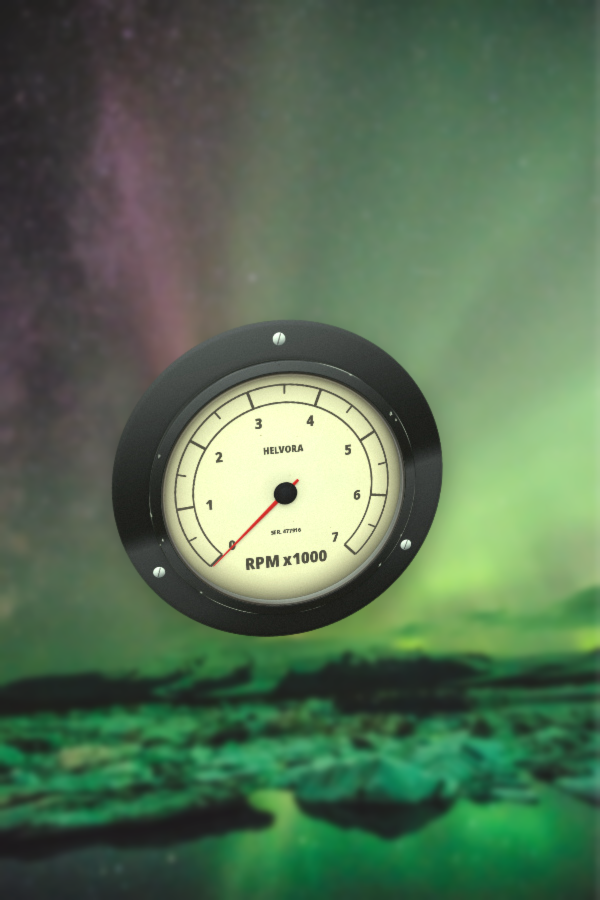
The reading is rpm 0
